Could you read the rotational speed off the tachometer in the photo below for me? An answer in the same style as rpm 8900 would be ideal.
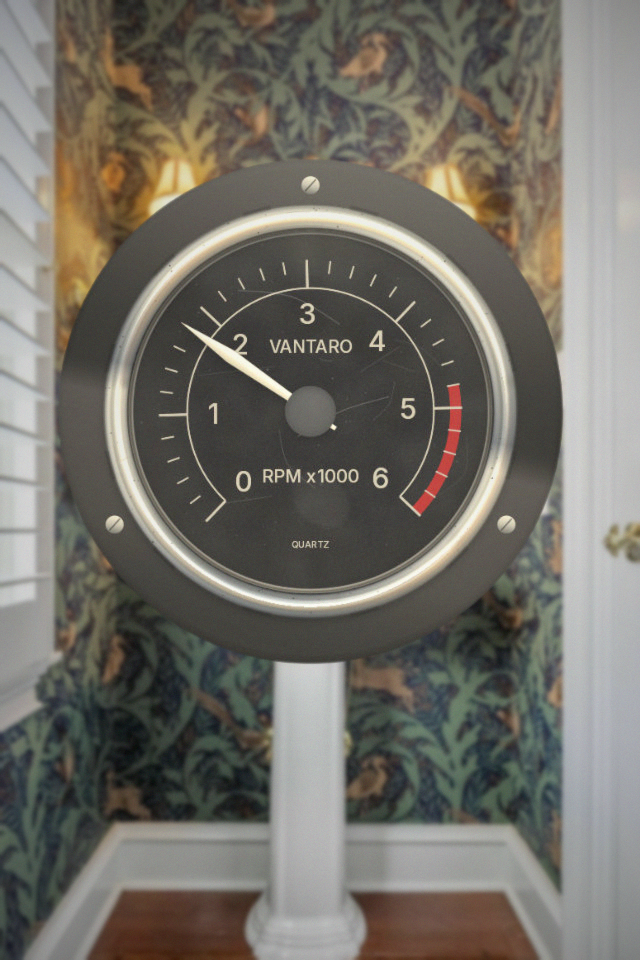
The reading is rpm 1800
